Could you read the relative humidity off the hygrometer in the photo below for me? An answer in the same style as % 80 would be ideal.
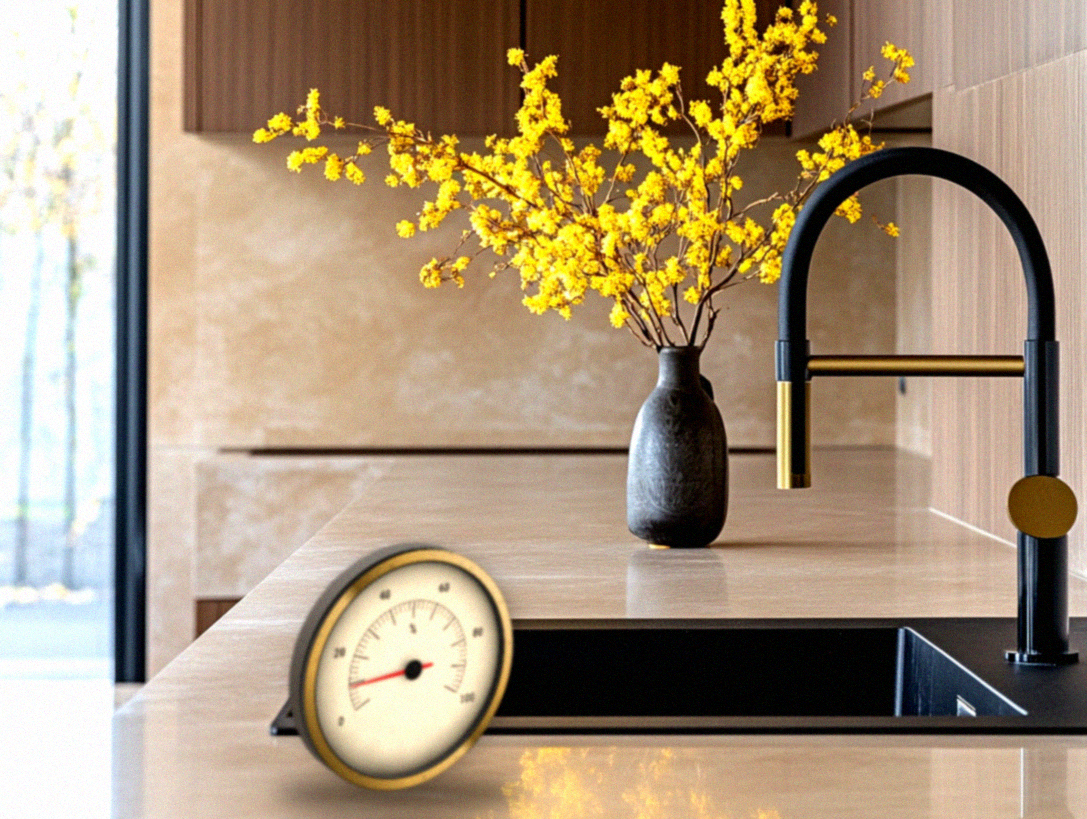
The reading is % 10
